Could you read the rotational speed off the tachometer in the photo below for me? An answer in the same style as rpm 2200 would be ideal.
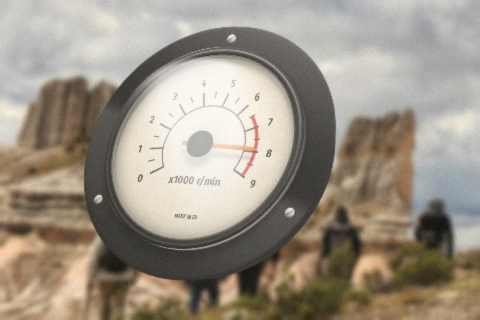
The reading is rpm 8000
